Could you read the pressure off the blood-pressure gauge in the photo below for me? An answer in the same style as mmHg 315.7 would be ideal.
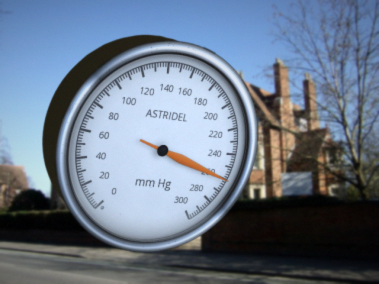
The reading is mmHg 260
